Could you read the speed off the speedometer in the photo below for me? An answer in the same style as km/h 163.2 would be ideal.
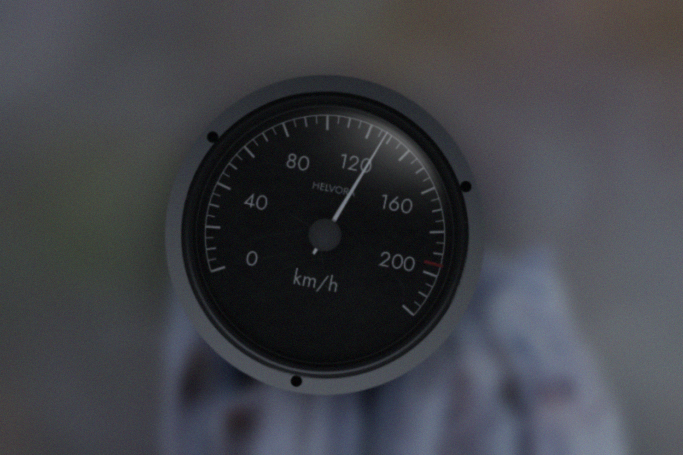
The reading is km/h 127.5
